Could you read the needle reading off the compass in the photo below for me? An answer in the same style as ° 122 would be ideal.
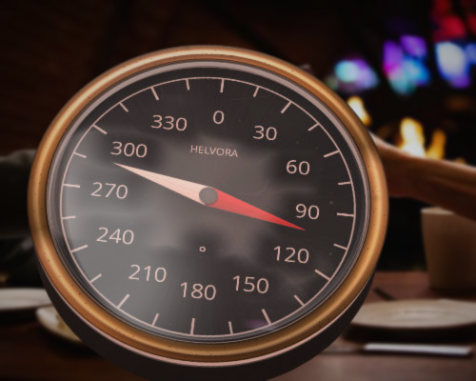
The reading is ° 105
